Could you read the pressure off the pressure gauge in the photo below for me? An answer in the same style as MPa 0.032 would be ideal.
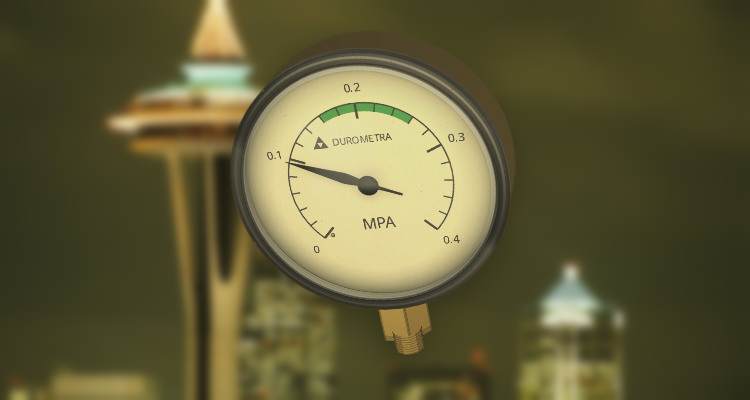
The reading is MPa 0.1
